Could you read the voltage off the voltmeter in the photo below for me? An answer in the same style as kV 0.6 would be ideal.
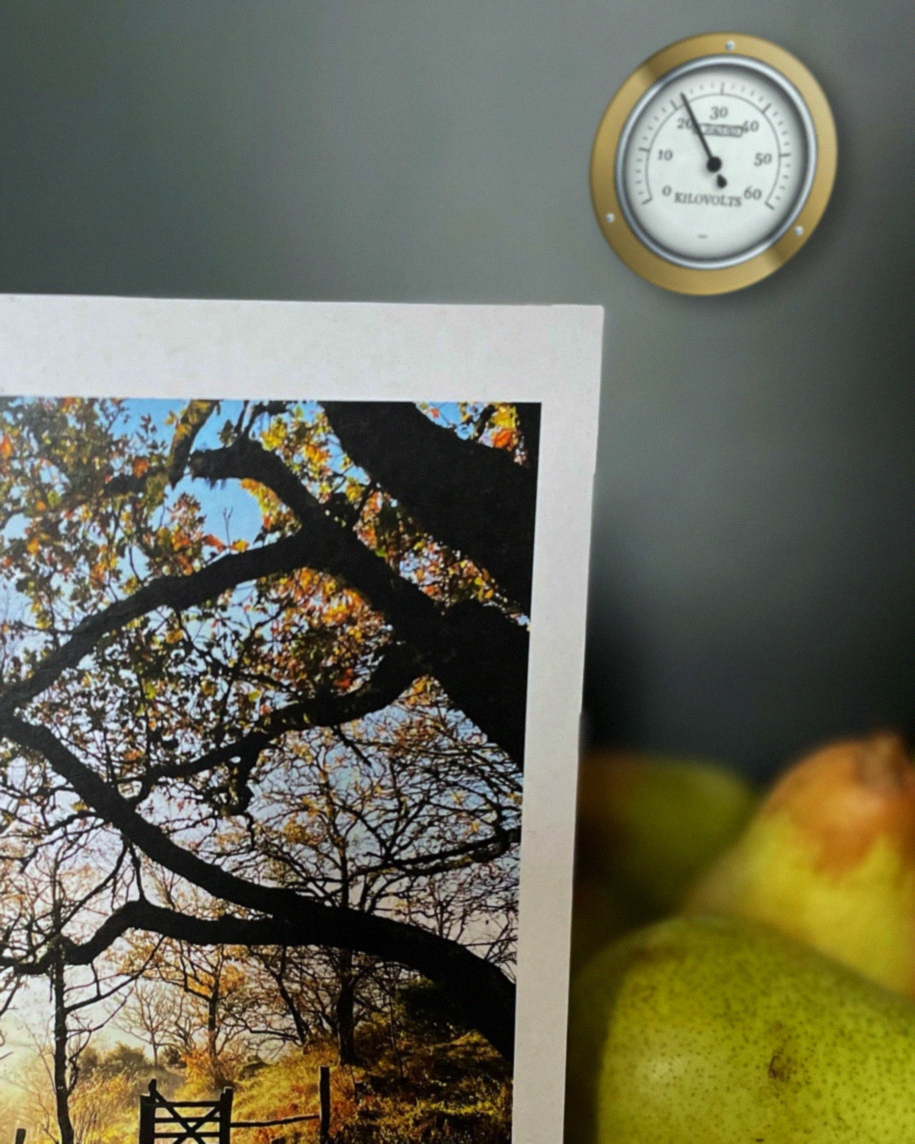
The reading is kV 22
